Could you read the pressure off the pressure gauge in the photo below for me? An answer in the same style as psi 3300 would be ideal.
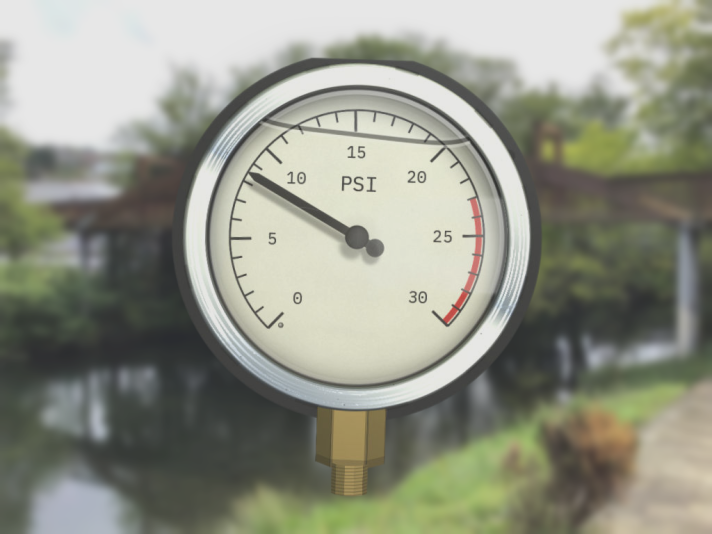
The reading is psi 8.5
